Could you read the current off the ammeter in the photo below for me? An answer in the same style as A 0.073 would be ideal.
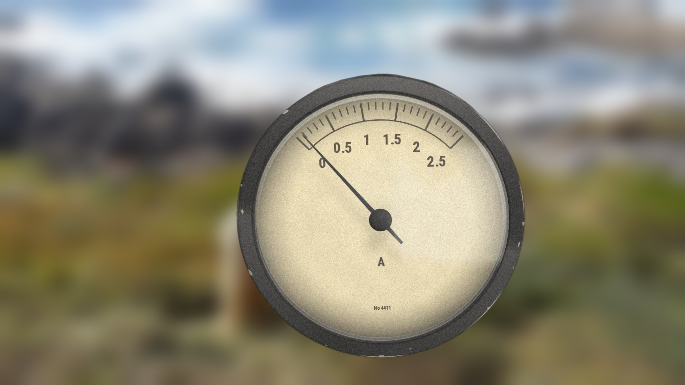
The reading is A 0.1
